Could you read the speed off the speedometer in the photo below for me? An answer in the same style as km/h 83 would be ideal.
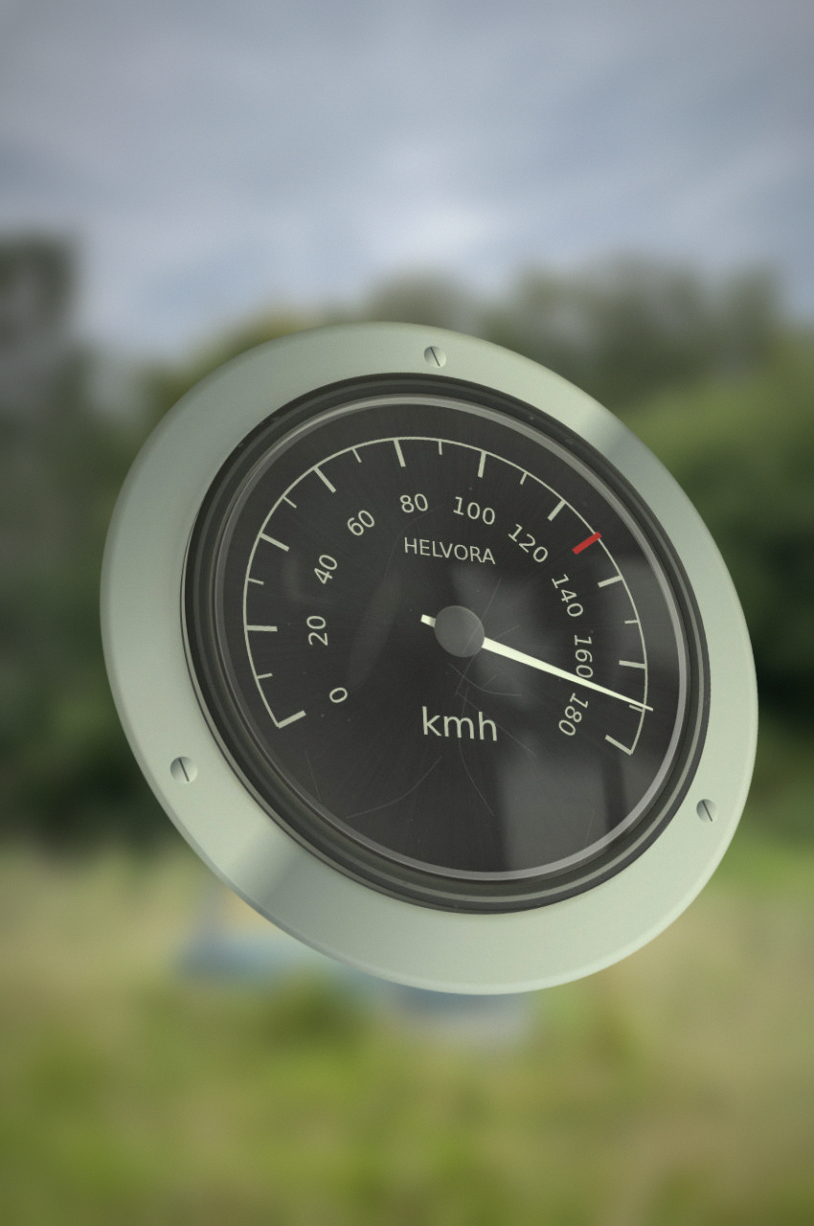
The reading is km/h 170
